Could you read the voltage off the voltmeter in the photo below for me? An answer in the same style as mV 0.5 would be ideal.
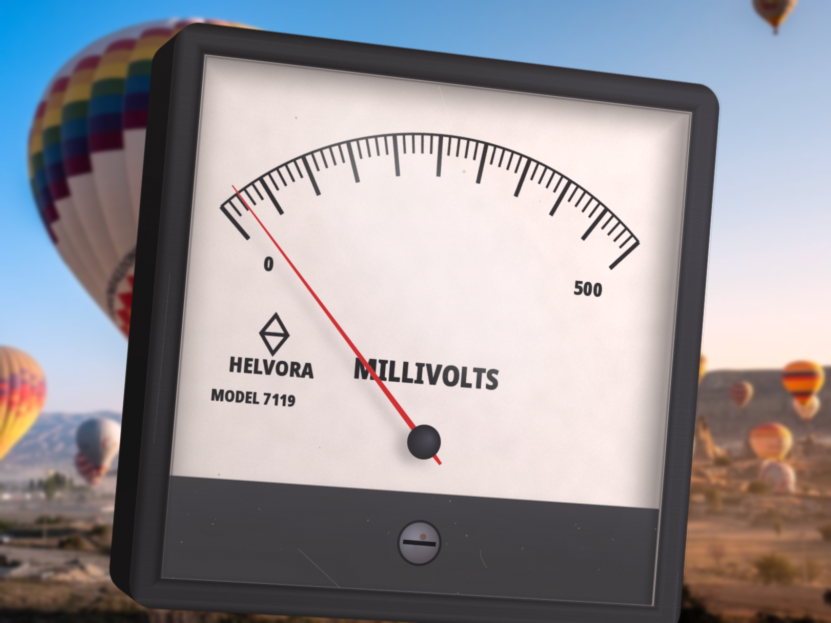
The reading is mV 20
